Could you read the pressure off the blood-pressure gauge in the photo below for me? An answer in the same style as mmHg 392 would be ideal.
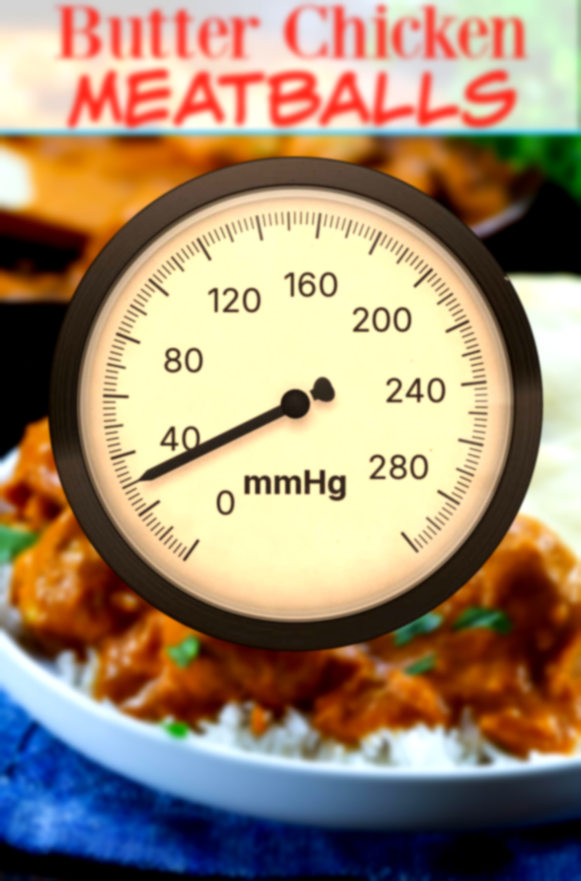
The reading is mmHg 30
